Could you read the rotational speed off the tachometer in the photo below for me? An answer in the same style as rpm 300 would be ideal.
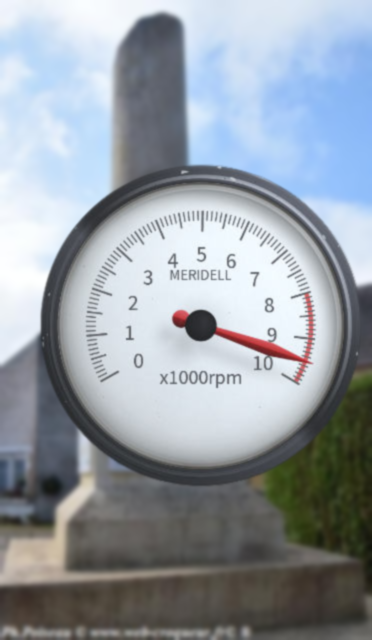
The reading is rpm 9500
